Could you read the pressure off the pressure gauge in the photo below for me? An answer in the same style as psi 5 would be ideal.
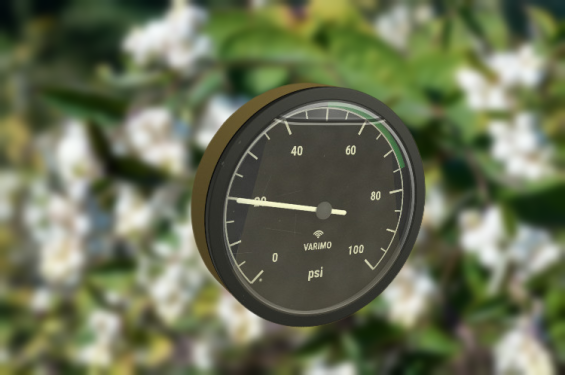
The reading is psi 20
